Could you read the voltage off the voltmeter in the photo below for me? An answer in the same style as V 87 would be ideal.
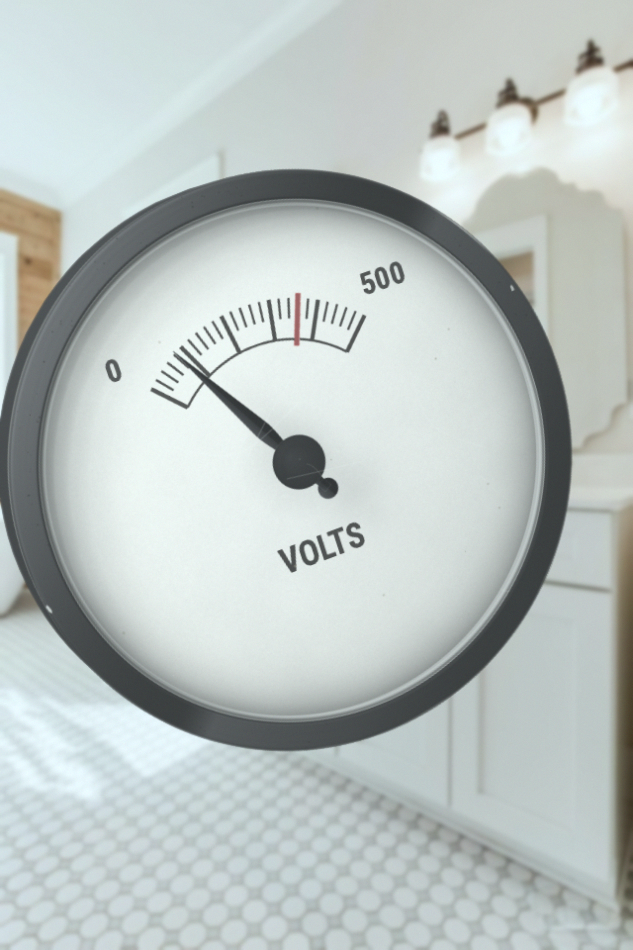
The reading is V 80
